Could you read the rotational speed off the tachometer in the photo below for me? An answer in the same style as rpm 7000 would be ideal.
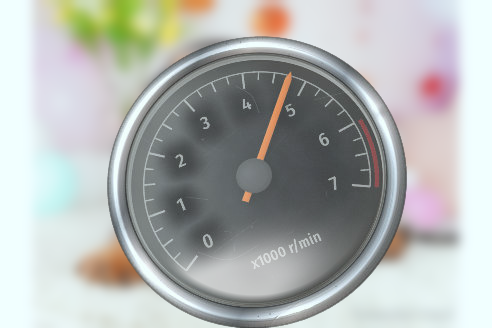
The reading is rpm 4750
